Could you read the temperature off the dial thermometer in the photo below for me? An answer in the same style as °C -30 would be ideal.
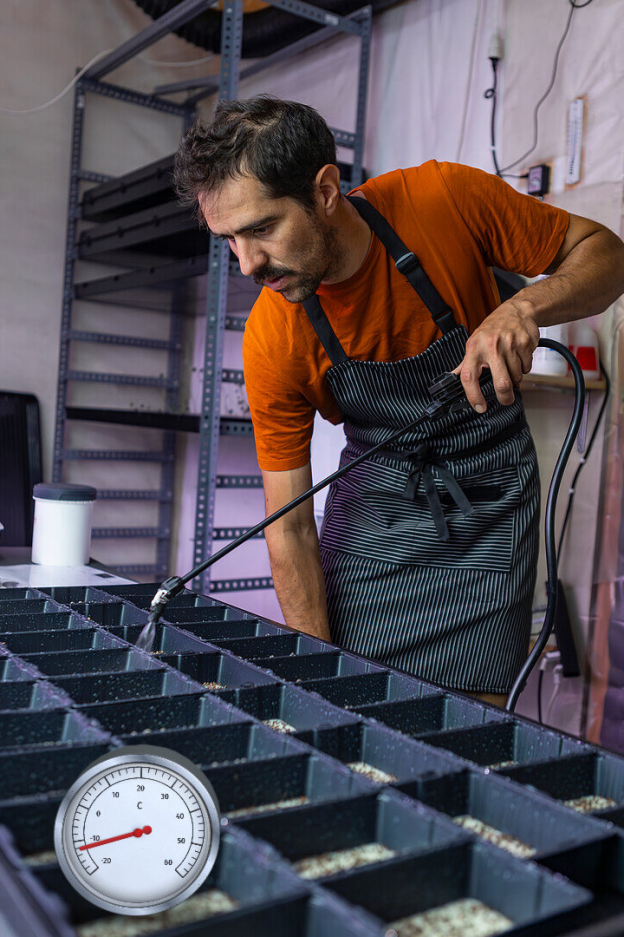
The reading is °C -12
